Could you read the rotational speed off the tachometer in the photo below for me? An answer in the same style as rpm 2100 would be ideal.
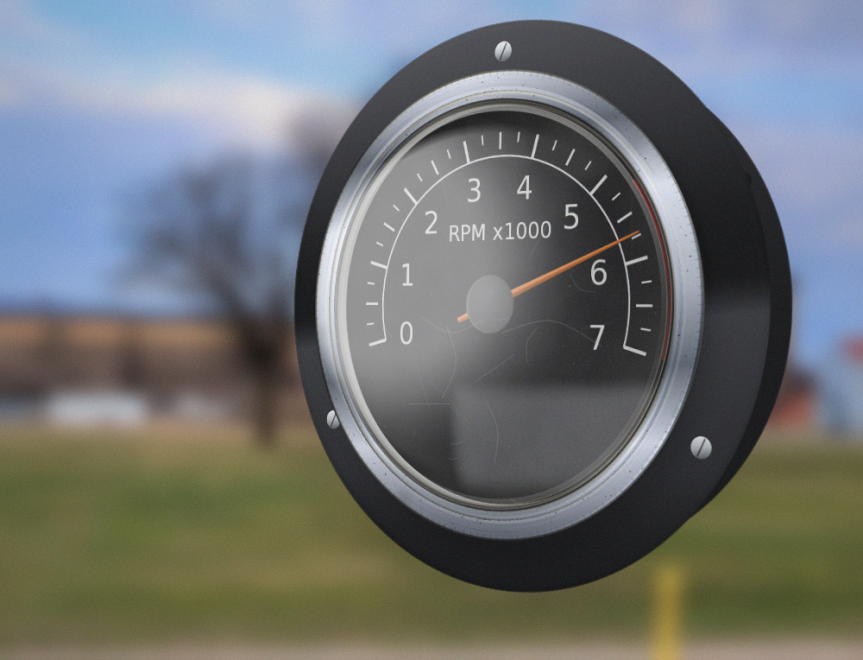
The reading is rpm 5750
